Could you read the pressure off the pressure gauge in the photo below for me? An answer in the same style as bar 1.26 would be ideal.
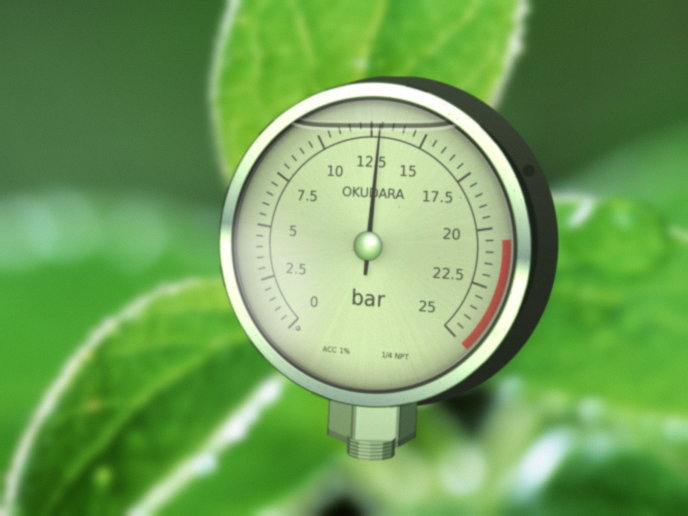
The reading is bar 13
